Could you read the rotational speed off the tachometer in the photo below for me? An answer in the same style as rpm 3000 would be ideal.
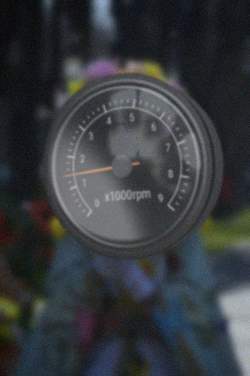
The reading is rpm 1400
